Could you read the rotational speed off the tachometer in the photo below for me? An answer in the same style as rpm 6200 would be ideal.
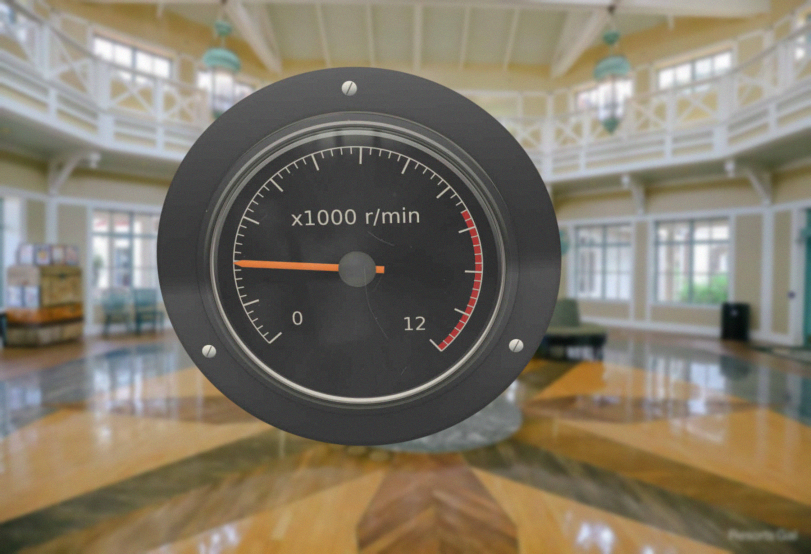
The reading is rpm 2000
